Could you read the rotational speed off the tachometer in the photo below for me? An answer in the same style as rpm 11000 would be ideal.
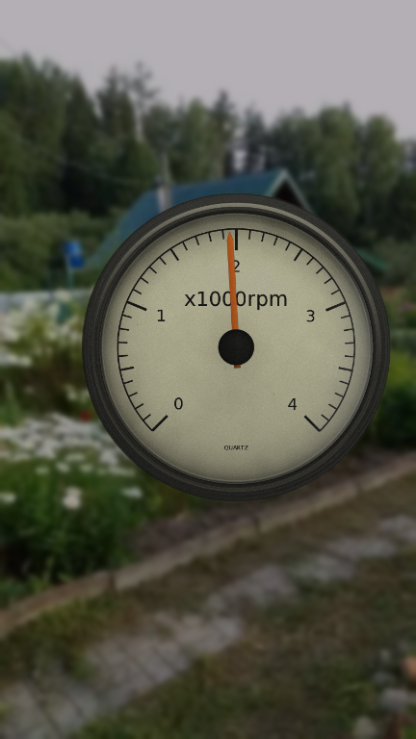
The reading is rpm 1950
